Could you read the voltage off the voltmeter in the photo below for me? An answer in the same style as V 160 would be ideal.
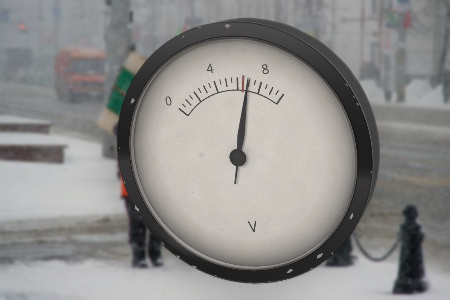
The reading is V 7
